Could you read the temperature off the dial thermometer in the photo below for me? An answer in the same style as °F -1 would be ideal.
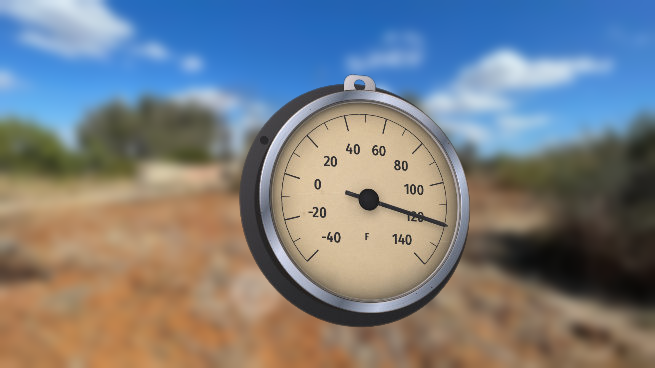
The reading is °F 120
